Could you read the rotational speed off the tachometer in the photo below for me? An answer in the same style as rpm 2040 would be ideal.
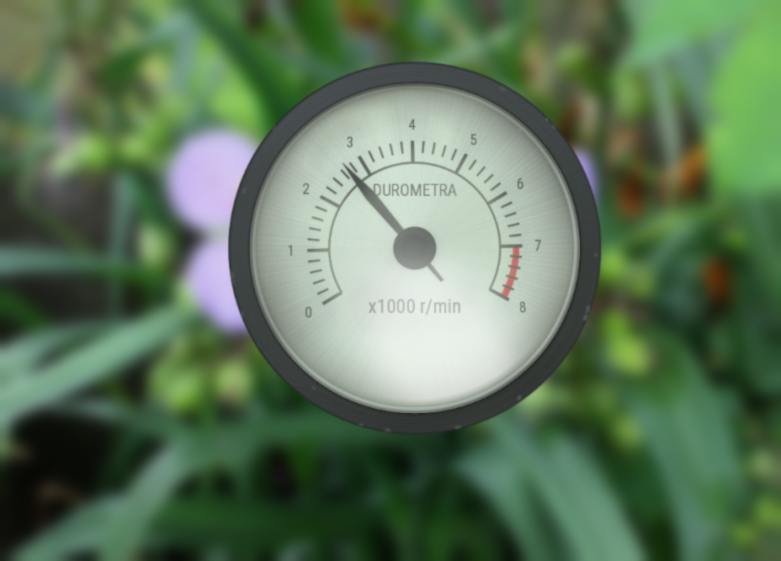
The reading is rpm 2700
